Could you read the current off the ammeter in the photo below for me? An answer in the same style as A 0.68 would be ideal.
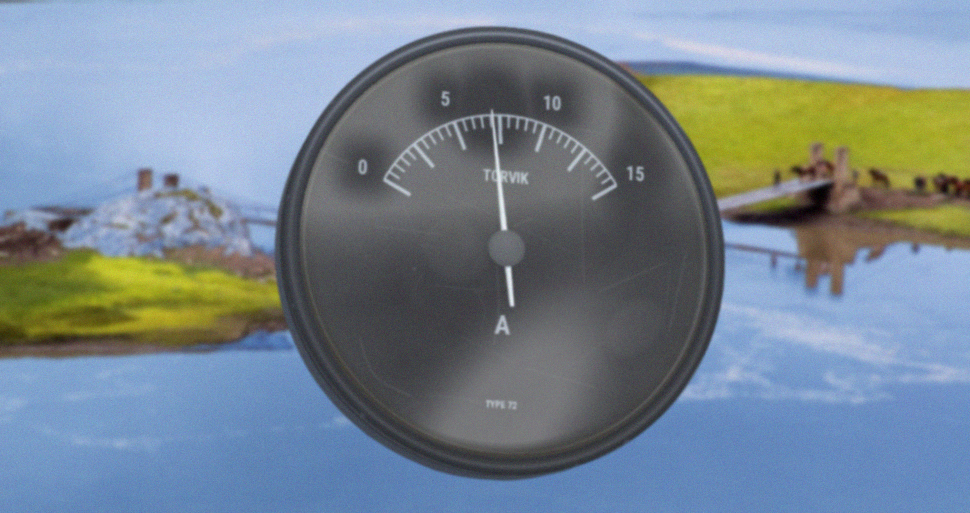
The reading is A 7
